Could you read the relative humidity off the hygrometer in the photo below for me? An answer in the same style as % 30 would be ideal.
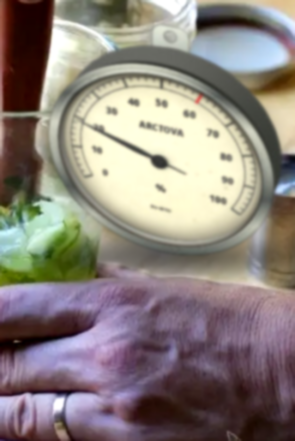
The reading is % 20
